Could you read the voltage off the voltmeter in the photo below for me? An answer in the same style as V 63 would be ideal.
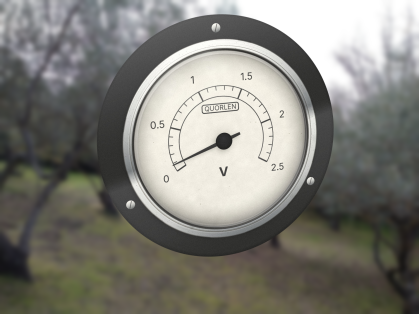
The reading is V 0.1
